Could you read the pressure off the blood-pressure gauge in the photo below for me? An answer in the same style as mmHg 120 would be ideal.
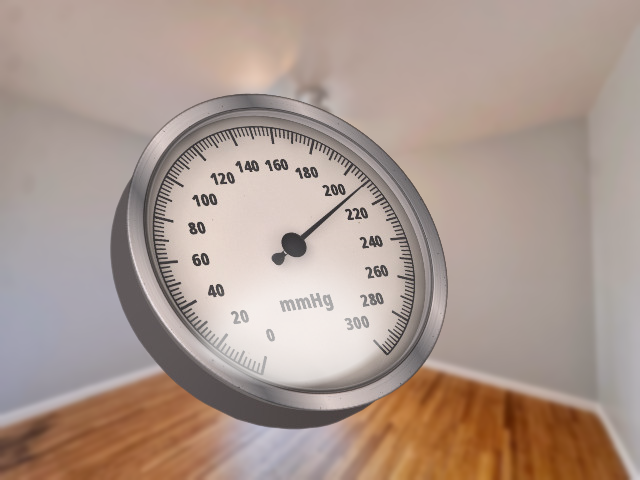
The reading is mmHg 210
